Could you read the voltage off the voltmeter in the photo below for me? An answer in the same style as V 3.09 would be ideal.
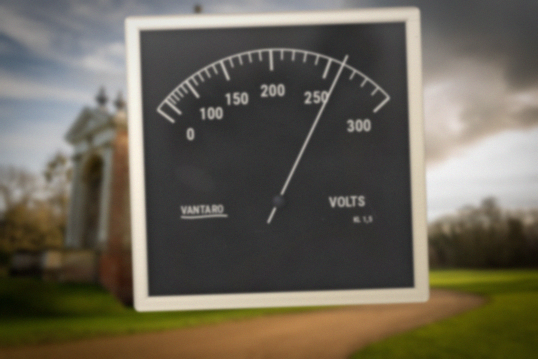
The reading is V 260
